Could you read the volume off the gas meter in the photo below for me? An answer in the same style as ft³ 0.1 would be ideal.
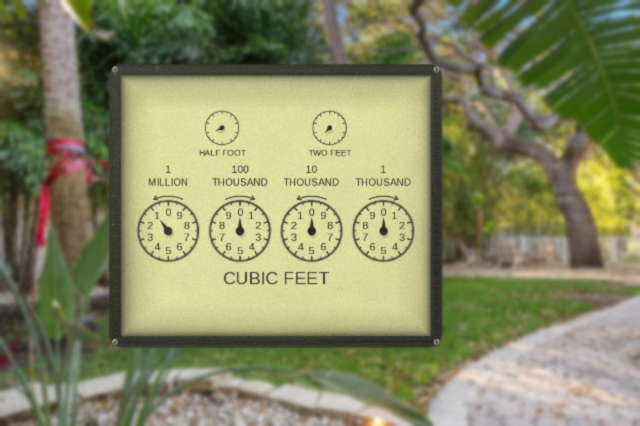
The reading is ft³ 100000
